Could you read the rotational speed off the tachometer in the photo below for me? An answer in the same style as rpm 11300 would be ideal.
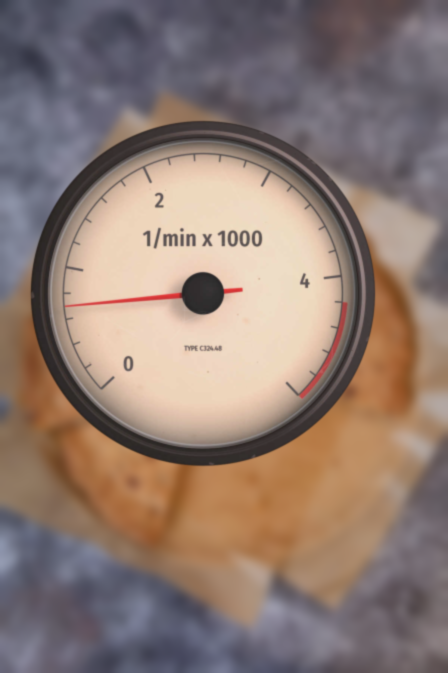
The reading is rpm 700
